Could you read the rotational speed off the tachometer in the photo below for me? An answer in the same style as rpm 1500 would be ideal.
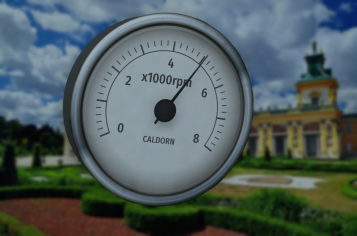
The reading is rpm 5000
